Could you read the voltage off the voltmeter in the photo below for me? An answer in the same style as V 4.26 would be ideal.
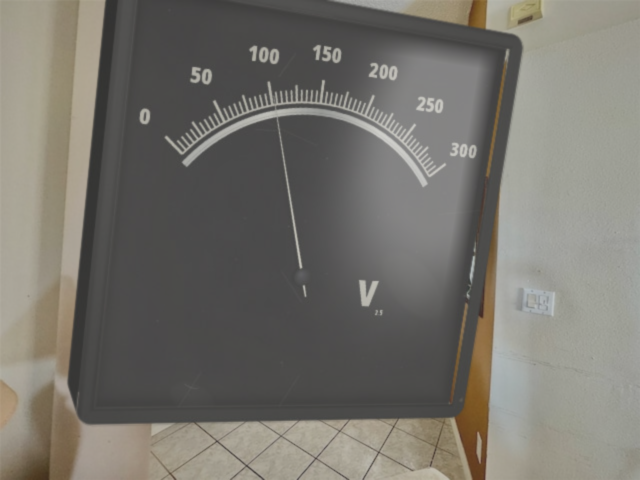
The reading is V 100
